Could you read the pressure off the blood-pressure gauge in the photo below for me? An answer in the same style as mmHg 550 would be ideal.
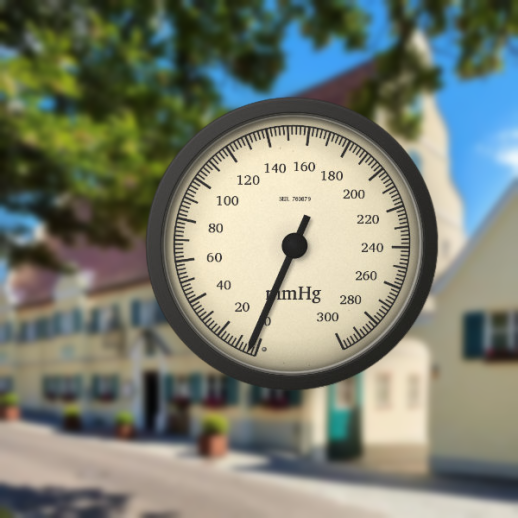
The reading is mmHg 4
